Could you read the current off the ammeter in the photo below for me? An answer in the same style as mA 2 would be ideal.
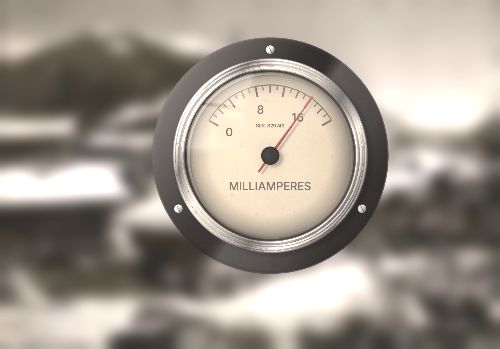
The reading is mA 16
